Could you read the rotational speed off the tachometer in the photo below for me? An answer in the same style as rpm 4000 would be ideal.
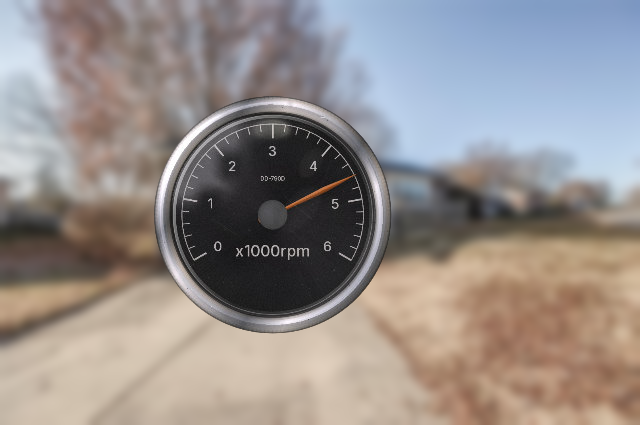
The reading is rpm 4600
